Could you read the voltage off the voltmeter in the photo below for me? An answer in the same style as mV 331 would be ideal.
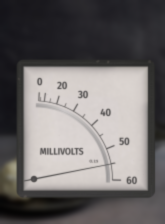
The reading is mV 55
